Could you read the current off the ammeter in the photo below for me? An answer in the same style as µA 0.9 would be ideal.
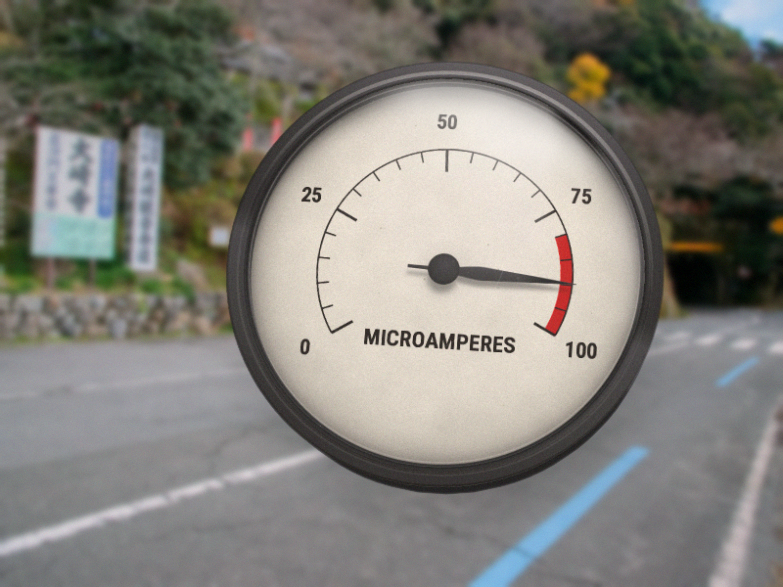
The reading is µA 90
